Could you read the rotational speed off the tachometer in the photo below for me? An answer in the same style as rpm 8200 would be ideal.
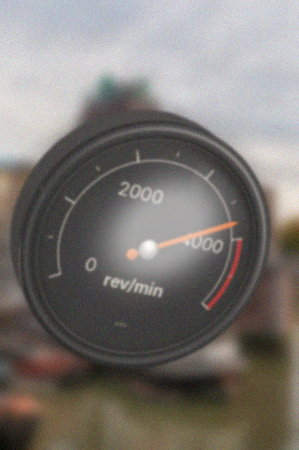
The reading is rpm 3750
